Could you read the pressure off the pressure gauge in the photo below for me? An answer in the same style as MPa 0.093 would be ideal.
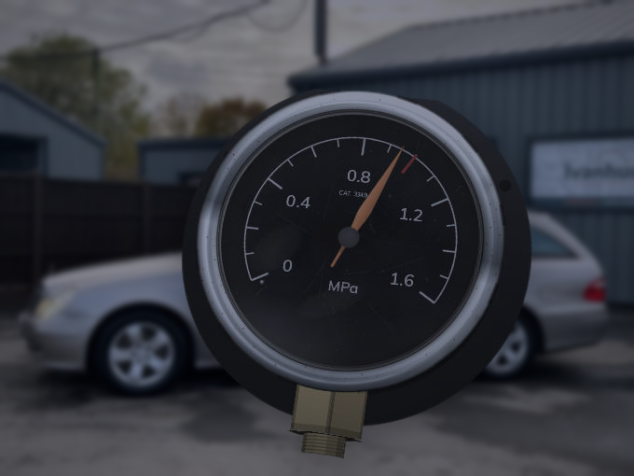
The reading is MPa 0.95
